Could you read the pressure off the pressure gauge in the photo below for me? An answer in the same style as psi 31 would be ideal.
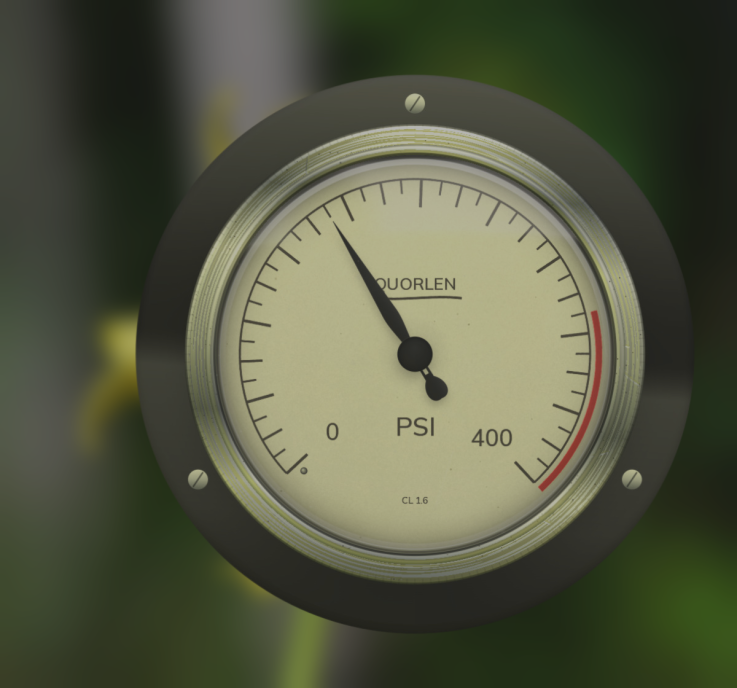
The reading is psi 150
